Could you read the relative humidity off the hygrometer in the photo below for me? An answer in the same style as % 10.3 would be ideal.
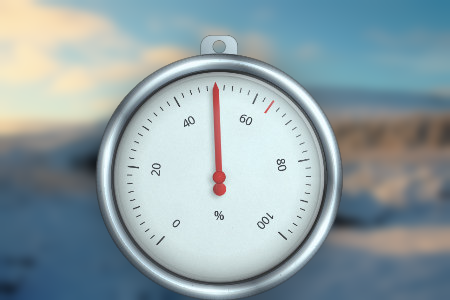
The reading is % 50
